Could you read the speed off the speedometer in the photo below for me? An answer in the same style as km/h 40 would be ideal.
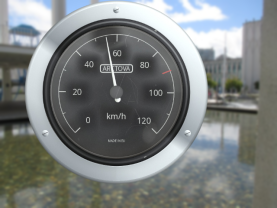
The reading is km/h 55
